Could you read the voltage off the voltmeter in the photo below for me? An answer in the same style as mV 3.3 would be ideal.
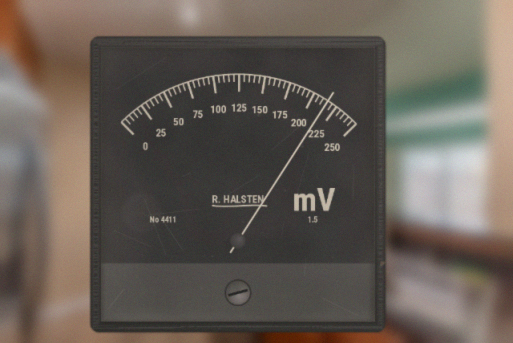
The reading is mV 215
